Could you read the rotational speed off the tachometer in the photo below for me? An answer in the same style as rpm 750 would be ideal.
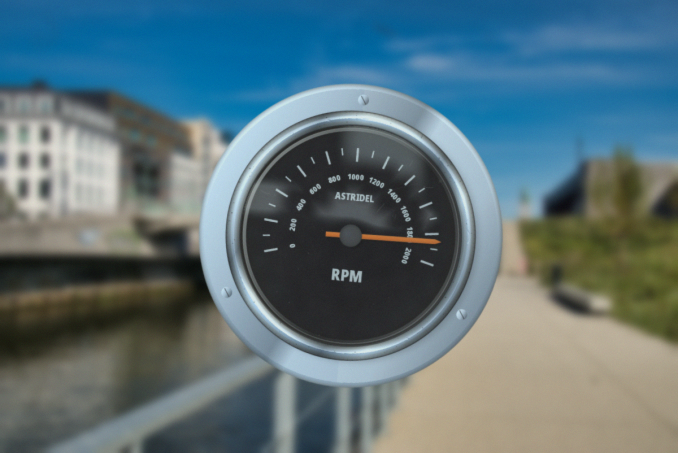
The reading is rpm 1850
